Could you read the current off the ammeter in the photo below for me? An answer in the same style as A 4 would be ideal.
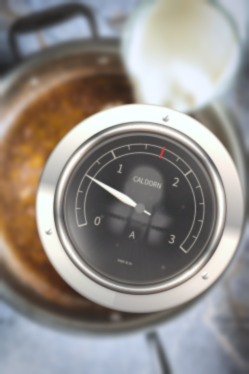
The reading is A 0.6
